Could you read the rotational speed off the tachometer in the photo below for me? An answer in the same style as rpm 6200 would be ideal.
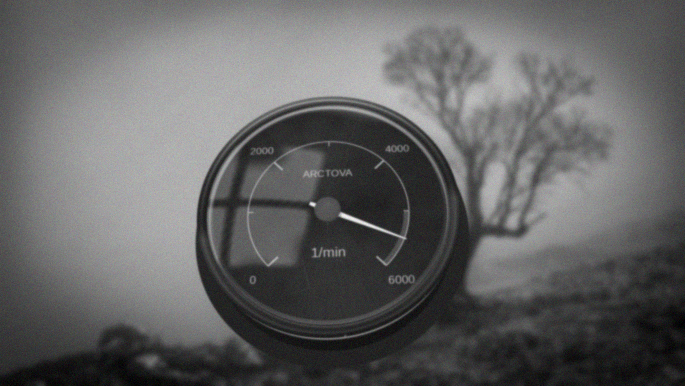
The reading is rpm 5500
